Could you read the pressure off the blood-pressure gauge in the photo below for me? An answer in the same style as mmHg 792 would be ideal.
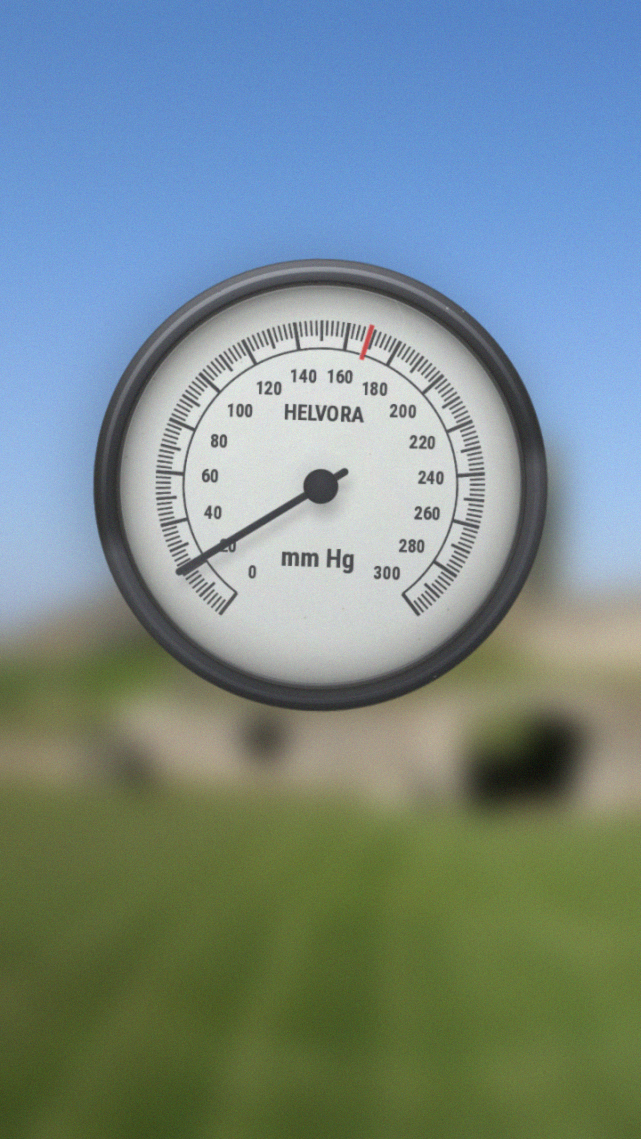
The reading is mmHg 22
